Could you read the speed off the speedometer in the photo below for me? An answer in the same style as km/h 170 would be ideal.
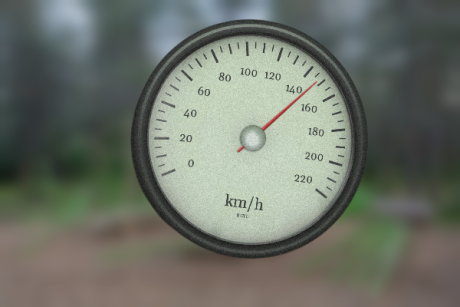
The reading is km/h 147.5
